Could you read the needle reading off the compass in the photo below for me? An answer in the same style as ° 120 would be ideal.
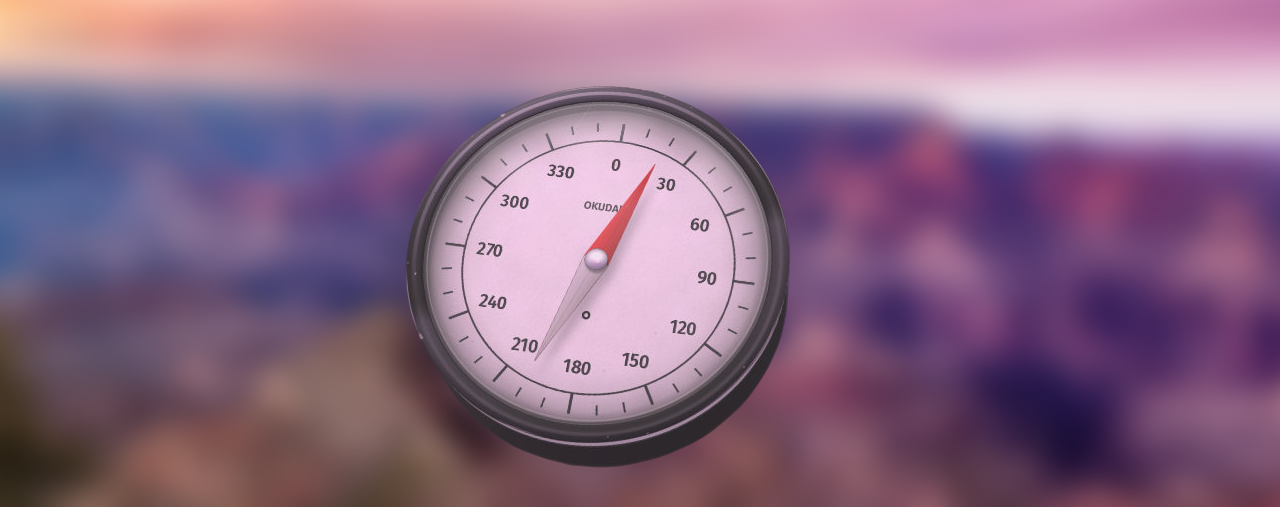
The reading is ° 20
